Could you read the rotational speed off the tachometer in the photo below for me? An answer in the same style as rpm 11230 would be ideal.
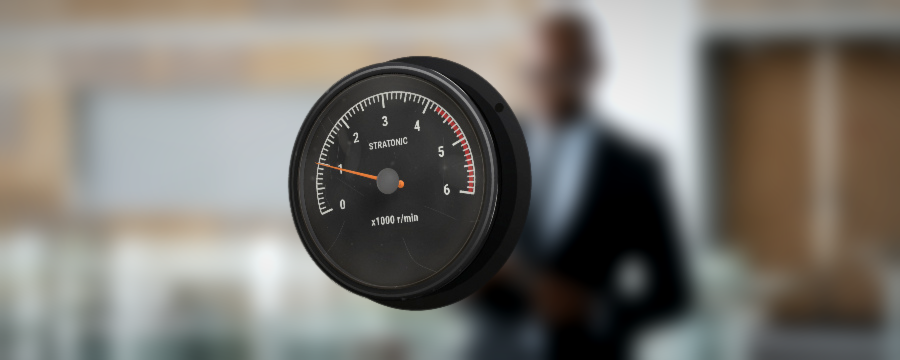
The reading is rpm 1000
